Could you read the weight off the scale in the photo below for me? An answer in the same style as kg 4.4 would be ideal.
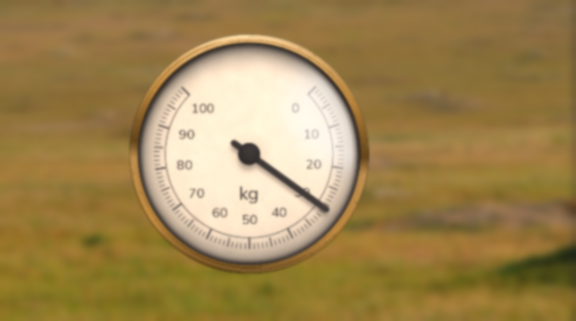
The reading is kg 30
